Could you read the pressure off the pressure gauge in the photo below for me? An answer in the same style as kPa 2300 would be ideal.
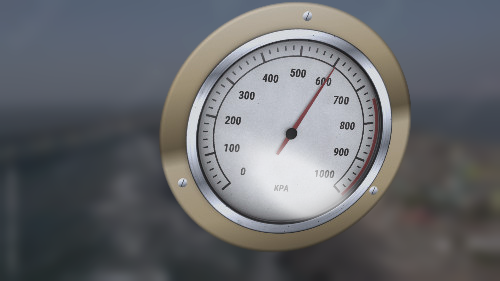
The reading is kPa 600
